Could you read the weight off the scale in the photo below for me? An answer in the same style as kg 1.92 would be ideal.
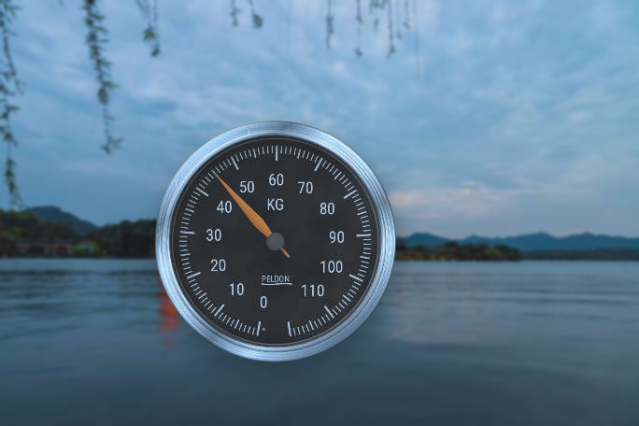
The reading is kg 45
